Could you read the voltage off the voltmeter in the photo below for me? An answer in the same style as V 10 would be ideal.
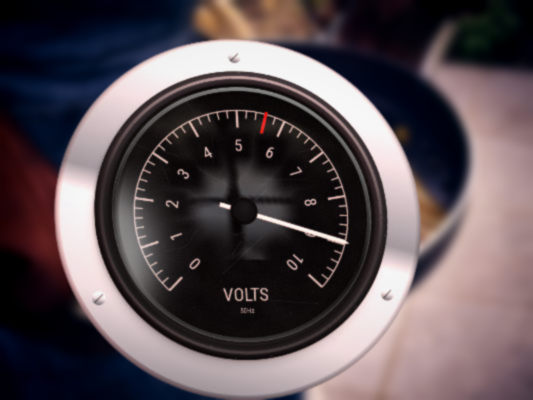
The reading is V 9
